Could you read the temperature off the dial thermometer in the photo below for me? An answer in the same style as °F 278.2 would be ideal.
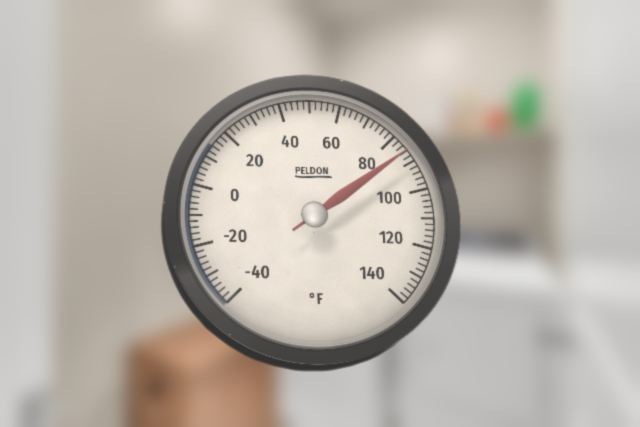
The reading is °F 86
